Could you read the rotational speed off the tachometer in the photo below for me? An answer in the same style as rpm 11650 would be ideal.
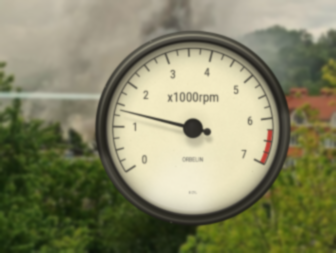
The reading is rpm 1375
